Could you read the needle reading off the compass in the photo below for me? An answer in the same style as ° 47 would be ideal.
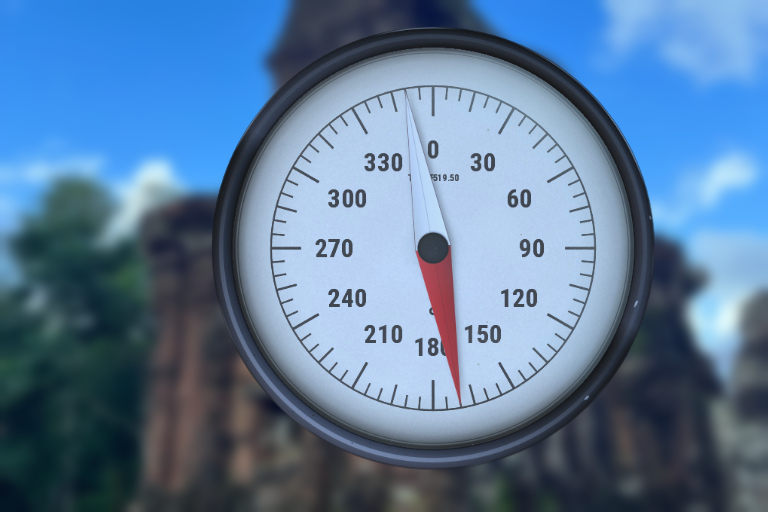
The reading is ° 170
